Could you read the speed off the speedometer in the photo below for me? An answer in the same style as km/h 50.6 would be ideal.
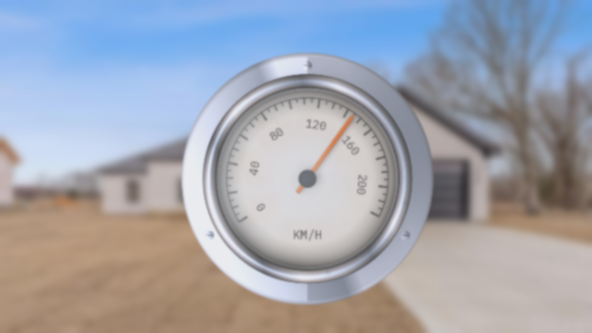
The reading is km/h 145
